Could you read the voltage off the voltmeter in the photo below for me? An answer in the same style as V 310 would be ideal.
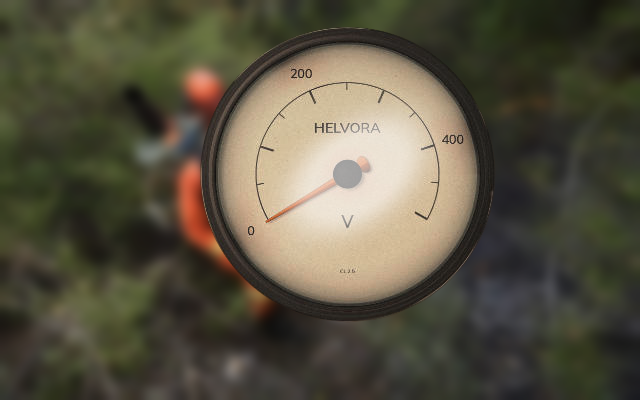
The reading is V 0
